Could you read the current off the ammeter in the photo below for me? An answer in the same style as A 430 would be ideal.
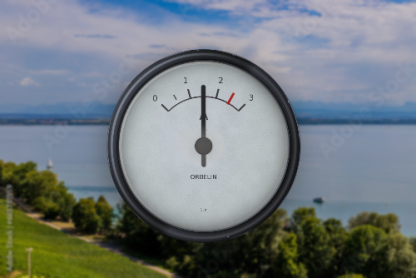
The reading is A 1.5
